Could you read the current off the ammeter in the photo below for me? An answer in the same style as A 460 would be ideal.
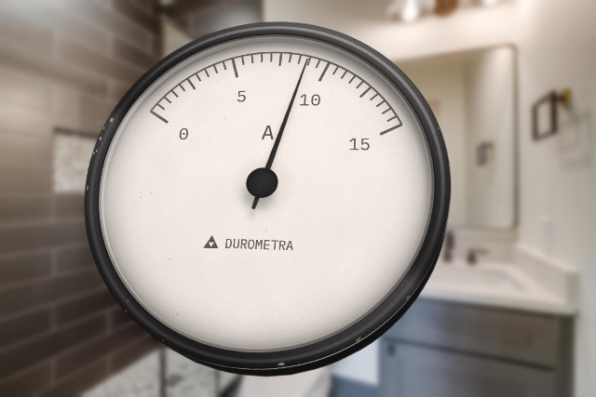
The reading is A 9
